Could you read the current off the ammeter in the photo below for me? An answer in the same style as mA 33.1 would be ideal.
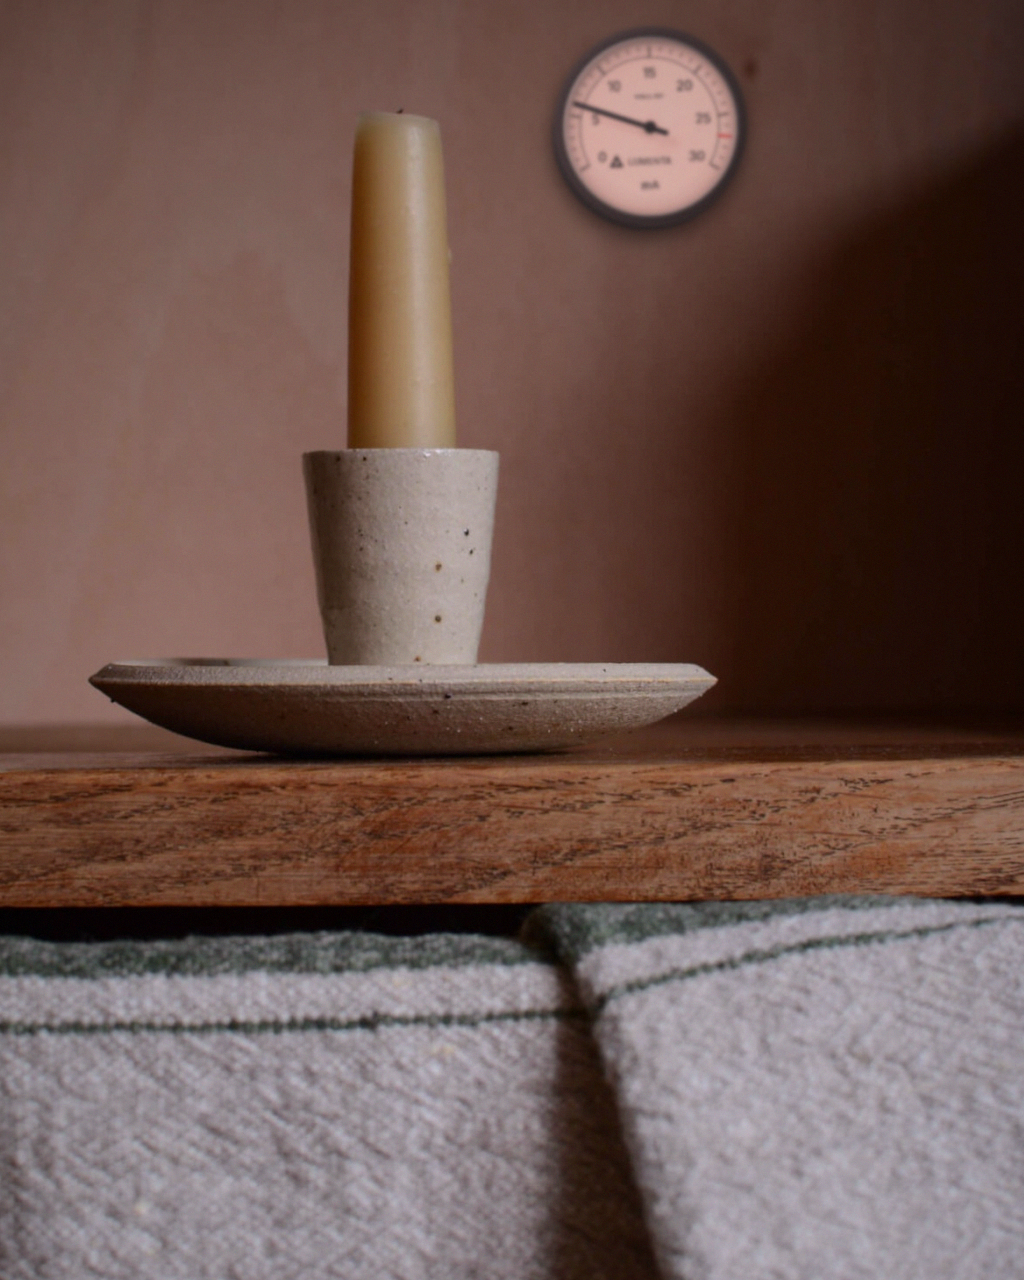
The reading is mA 6
